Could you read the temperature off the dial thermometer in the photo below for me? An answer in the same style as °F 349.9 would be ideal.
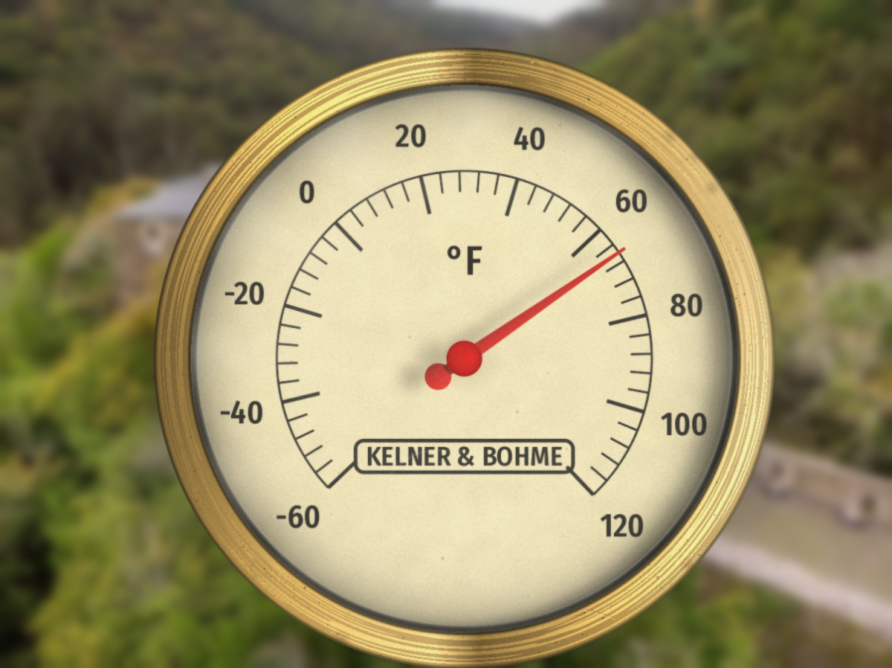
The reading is °F 66
